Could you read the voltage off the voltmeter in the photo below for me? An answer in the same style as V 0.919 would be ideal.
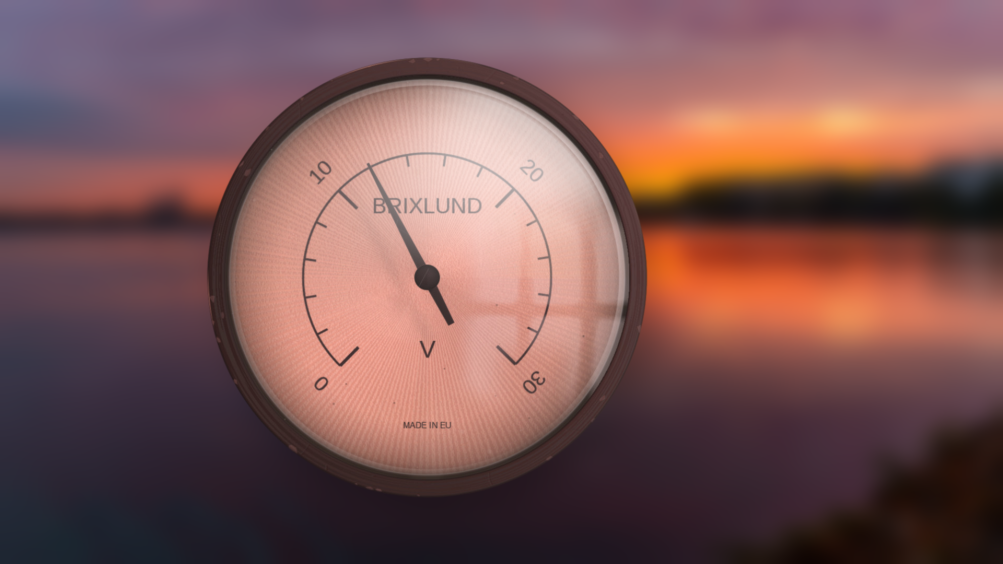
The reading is V 12
